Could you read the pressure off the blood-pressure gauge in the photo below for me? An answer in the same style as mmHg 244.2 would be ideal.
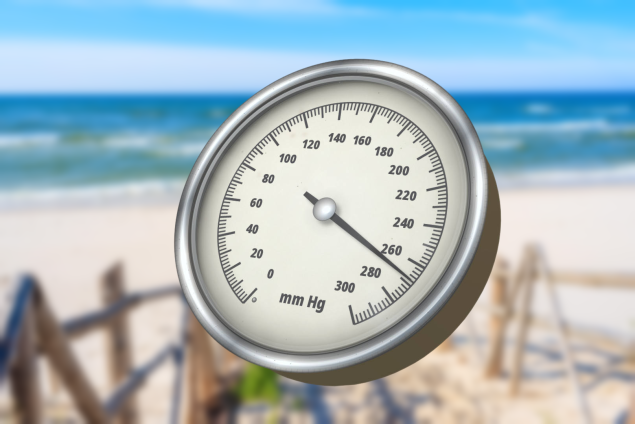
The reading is mmHg 268
